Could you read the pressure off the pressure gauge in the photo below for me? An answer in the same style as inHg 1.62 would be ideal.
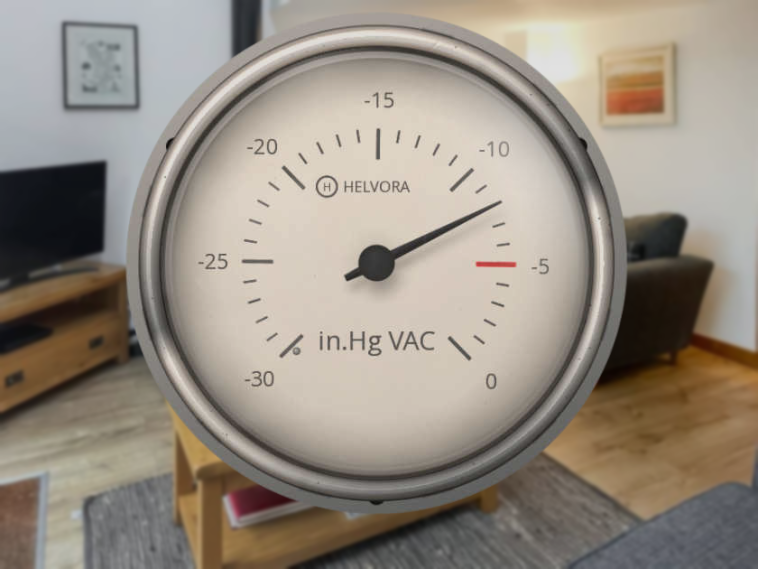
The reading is inHg -8
